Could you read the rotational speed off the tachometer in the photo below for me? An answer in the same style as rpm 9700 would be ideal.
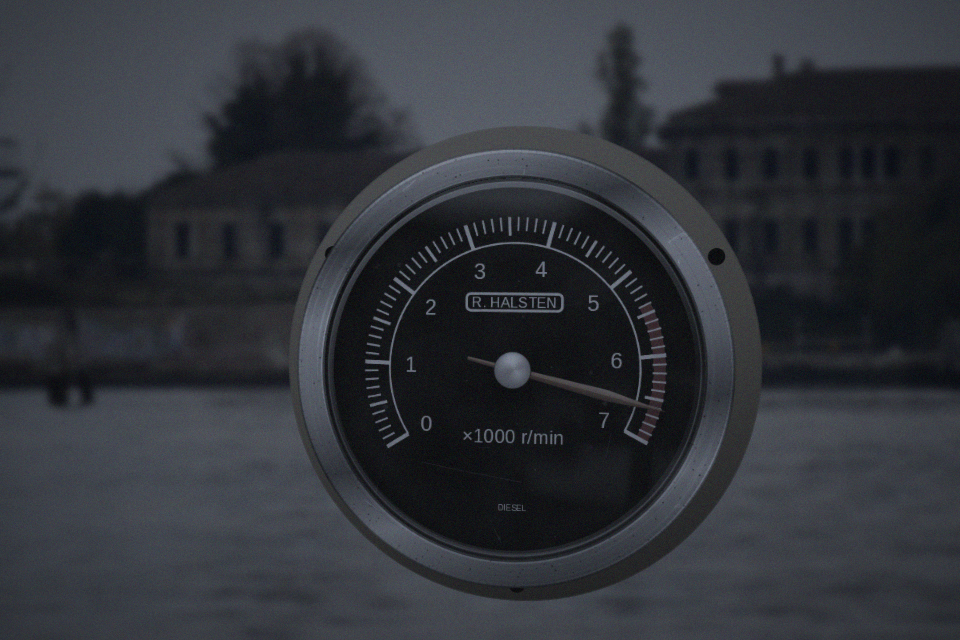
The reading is rpm 6600
